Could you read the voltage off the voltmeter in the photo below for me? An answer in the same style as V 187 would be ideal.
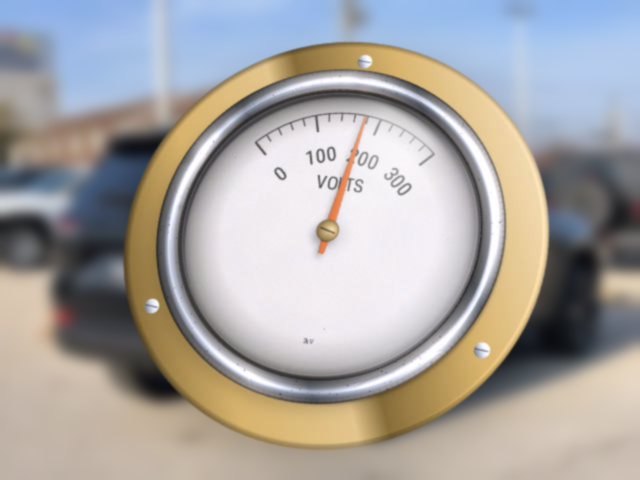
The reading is V 180
